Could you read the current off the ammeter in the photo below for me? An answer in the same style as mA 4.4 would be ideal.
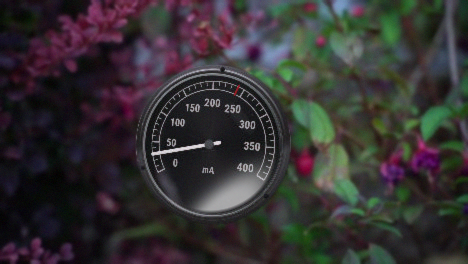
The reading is mA 30
